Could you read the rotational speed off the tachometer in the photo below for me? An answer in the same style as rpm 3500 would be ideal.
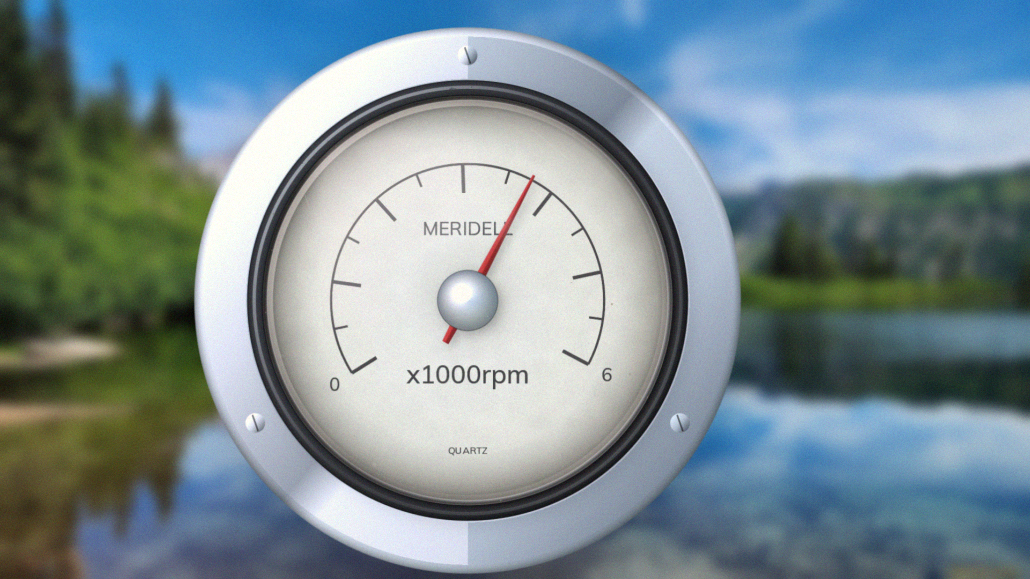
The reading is rpm 3750
